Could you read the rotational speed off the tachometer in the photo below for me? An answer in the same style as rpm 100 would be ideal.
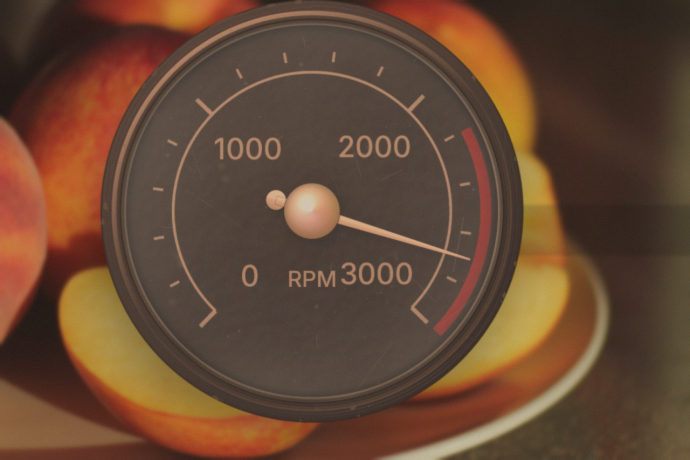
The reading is rpm 2700
